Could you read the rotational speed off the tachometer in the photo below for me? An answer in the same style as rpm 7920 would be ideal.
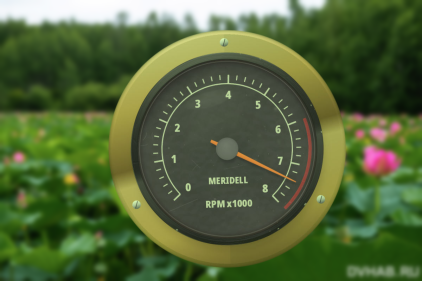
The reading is rpm 7400
